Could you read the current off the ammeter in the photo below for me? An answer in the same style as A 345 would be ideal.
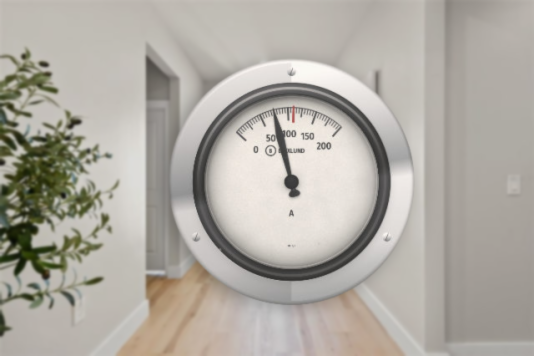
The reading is A 75
